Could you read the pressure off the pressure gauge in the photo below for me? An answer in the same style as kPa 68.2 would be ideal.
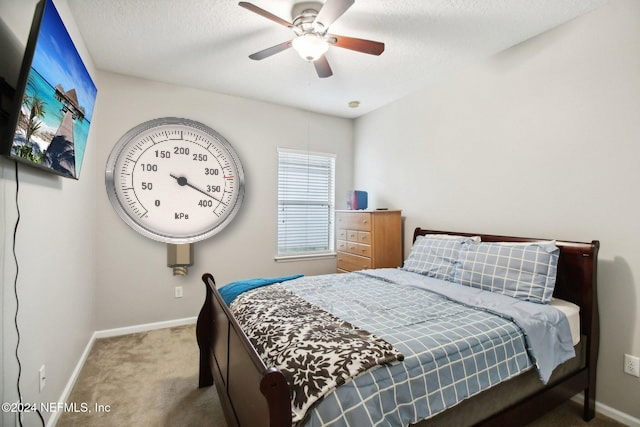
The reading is kPa 375
